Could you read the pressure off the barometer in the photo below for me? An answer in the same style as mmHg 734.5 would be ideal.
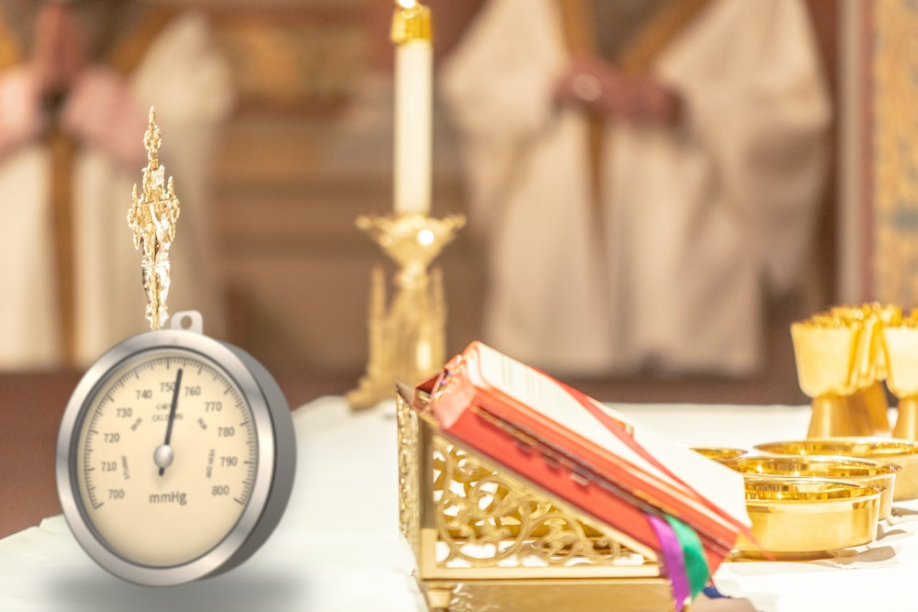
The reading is mmHg 755
